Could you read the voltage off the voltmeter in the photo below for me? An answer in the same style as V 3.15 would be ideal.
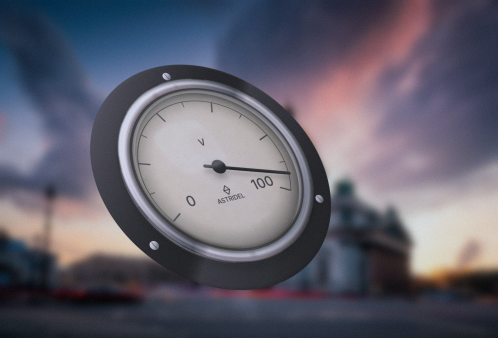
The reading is V 95
